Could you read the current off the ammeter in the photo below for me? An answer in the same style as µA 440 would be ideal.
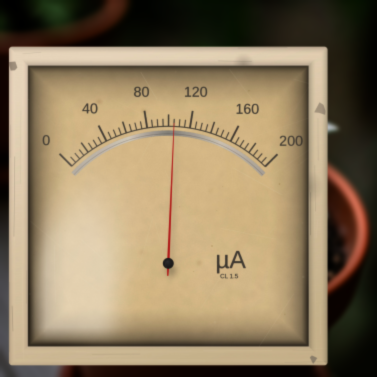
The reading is µA 105
